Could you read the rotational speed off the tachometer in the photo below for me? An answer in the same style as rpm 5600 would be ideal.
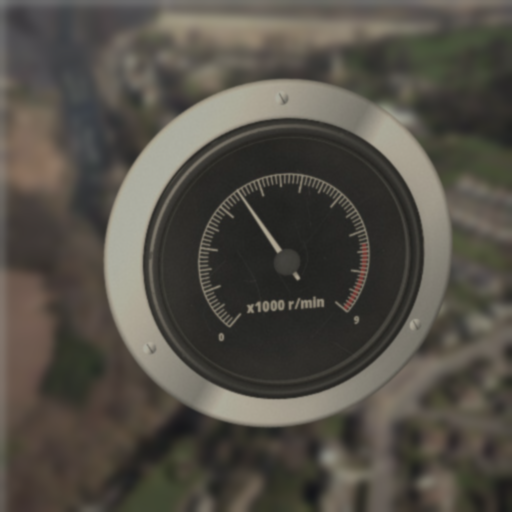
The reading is rpm 3500
